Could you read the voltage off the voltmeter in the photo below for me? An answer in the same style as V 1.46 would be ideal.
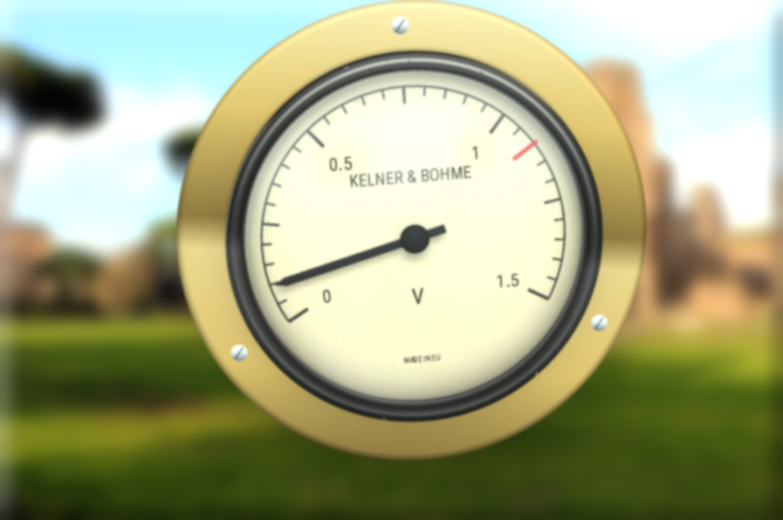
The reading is V 0.1
